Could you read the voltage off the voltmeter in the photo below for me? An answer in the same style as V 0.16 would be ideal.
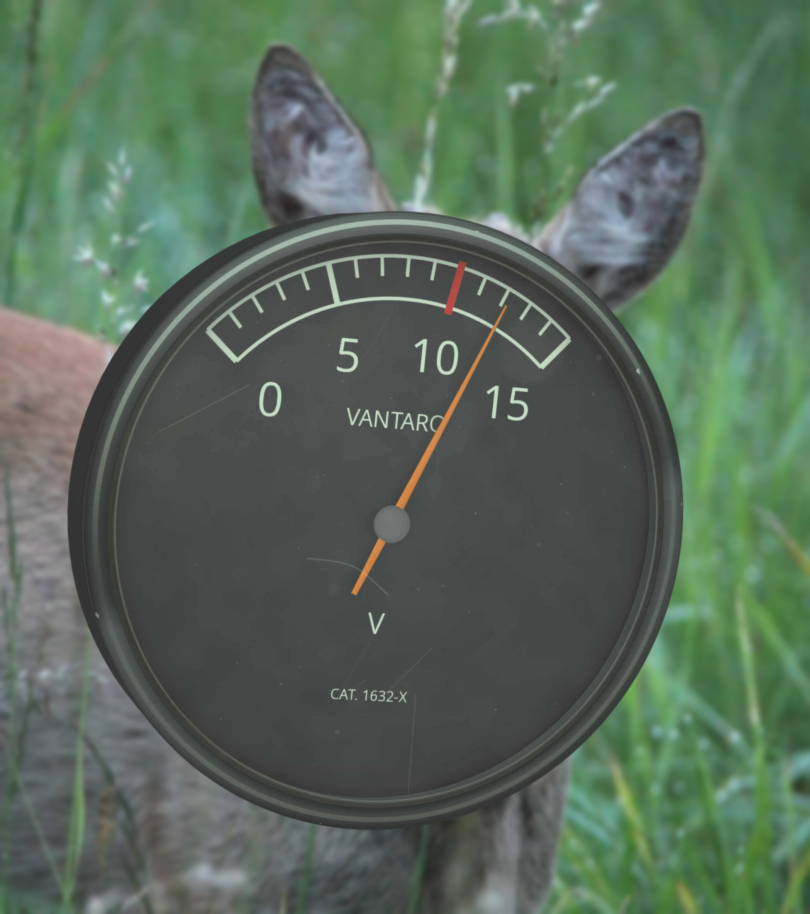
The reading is V 12
